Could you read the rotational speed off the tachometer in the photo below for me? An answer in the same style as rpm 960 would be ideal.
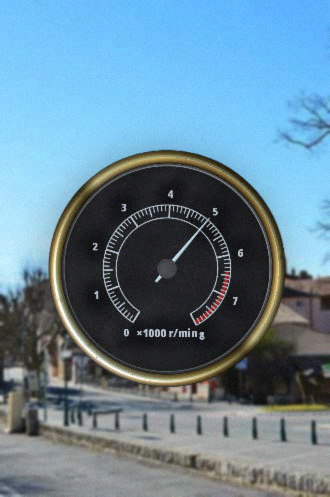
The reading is rpm 5000
